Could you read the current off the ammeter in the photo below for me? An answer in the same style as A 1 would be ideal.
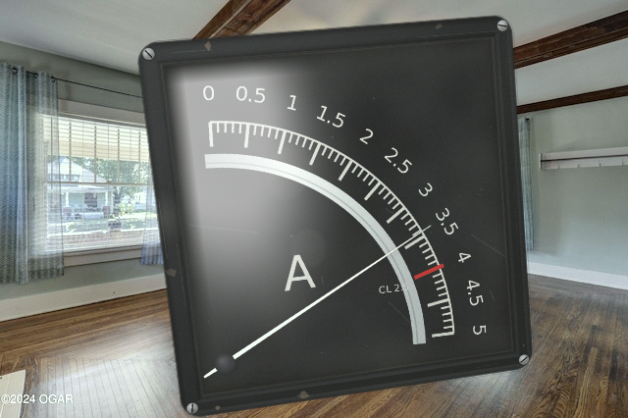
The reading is A 3.4
